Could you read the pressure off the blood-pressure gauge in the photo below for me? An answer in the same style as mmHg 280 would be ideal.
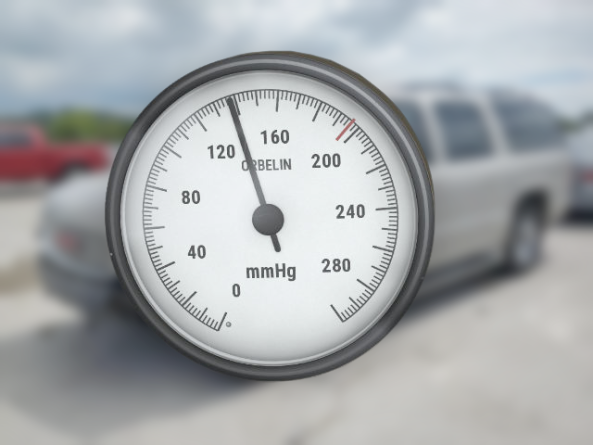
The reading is mmHg 138
